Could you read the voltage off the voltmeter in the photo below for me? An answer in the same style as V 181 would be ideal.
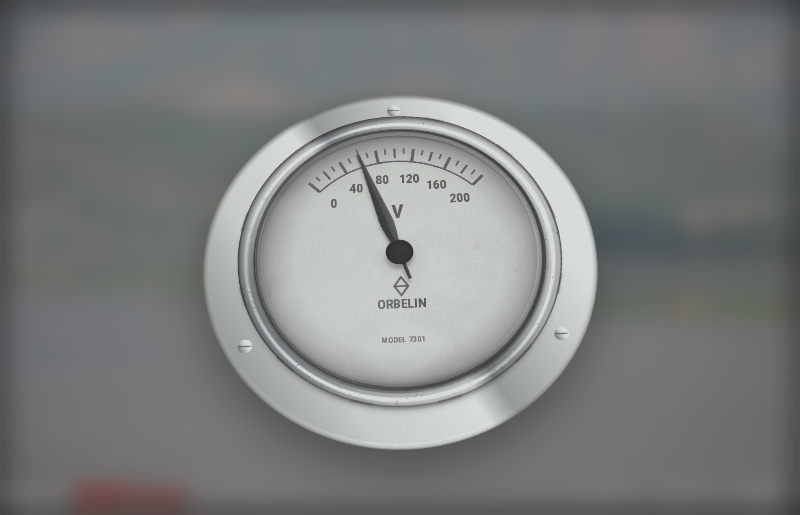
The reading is V 60
